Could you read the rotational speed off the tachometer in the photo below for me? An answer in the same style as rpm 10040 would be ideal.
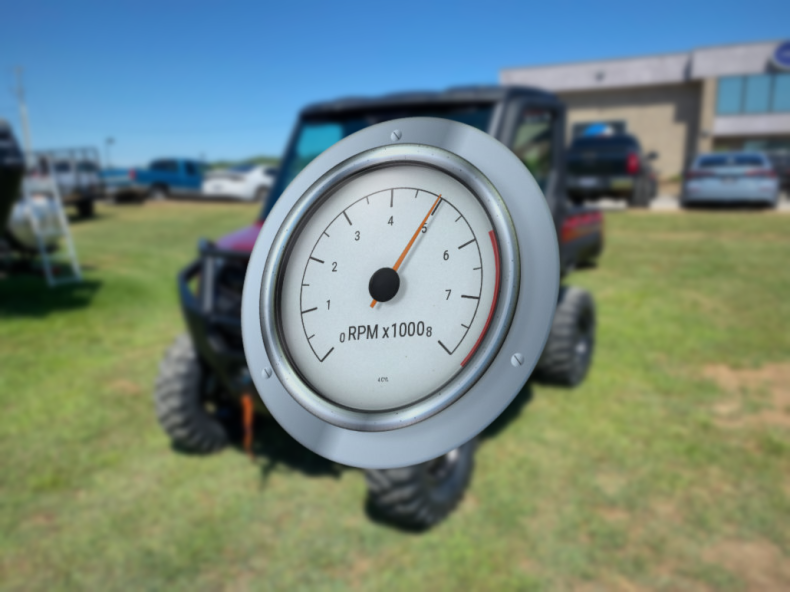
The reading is rpm 5000
